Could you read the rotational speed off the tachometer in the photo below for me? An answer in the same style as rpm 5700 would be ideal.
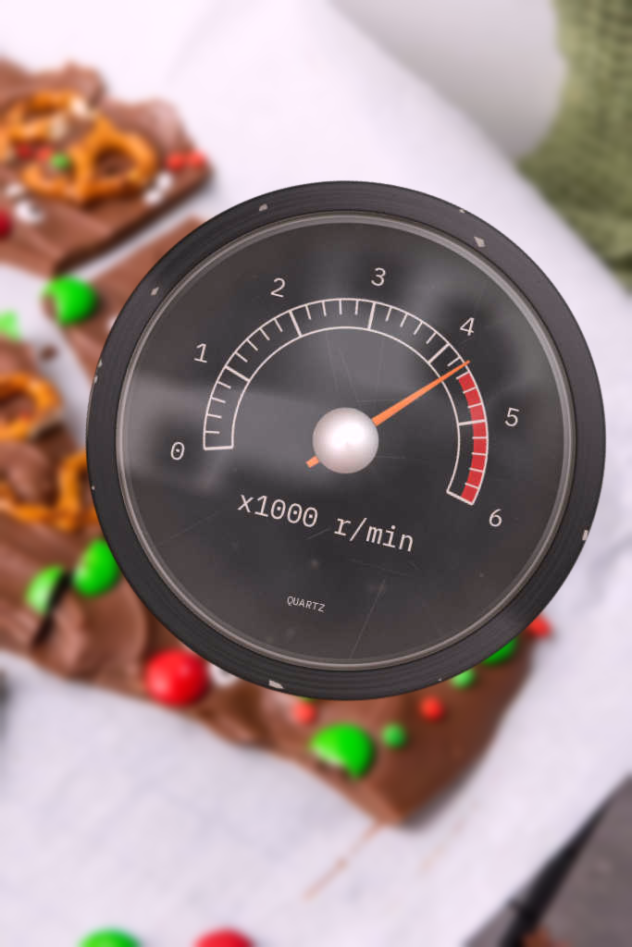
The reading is rpm 4300
